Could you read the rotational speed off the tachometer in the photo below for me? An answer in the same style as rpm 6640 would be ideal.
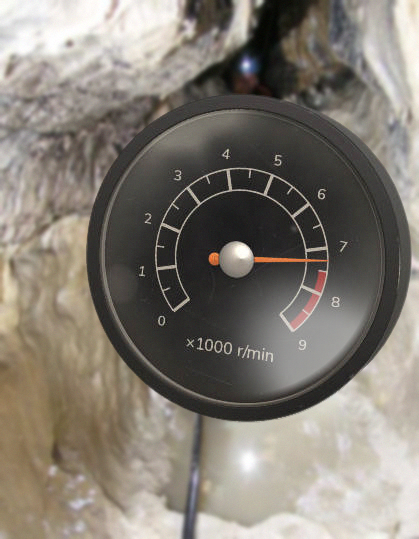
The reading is rpm 7250
